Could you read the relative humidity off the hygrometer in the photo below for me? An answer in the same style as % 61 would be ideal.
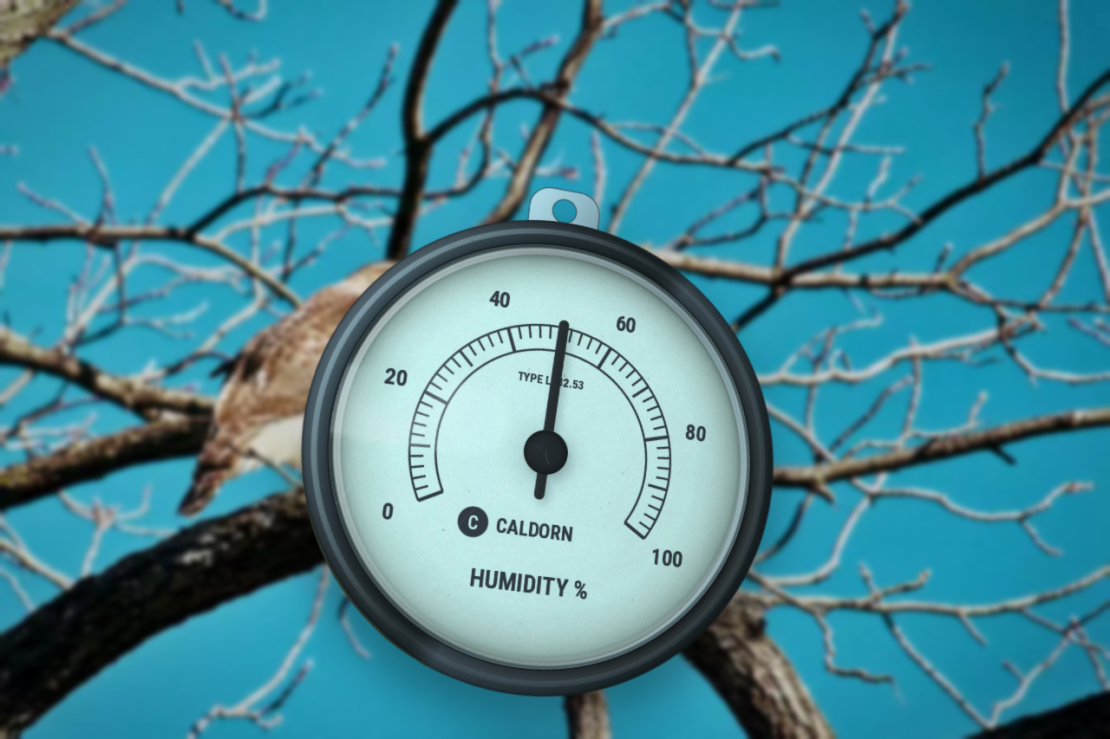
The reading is % 50
